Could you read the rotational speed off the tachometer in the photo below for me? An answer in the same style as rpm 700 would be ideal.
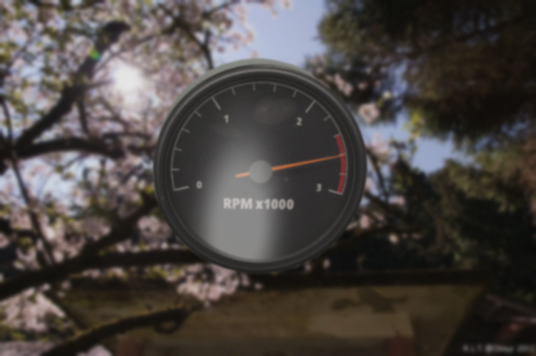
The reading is rpm 2600
